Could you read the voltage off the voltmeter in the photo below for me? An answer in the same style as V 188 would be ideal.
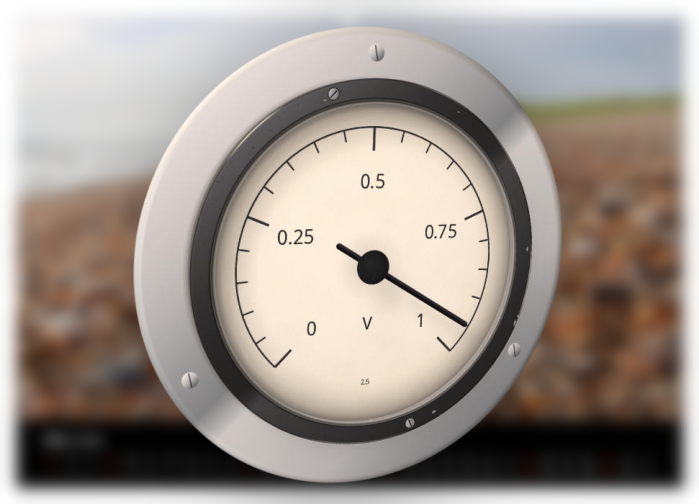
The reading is V 0.95
